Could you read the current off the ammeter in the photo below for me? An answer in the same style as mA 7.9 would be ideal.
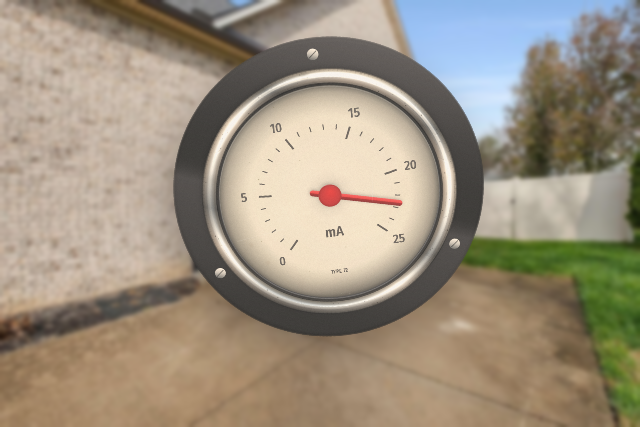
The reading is mA 22.5
